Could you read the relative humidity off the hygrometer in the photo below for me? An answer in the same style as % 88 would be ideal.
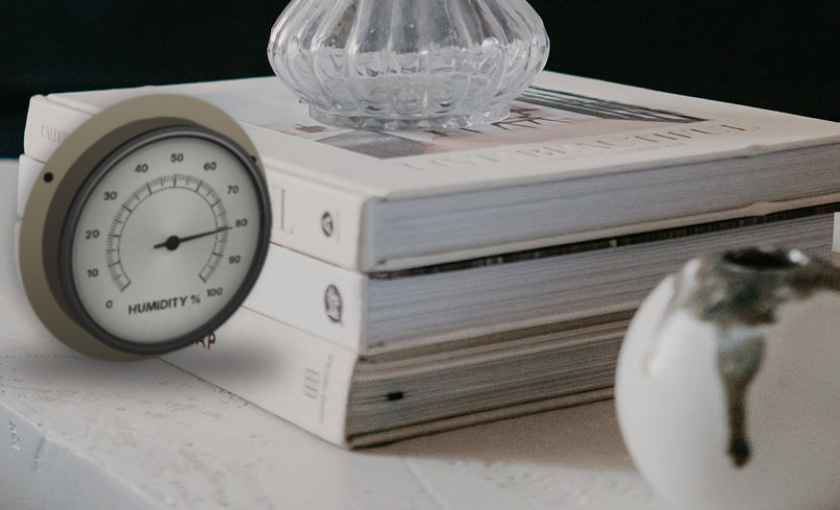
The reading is % 80
